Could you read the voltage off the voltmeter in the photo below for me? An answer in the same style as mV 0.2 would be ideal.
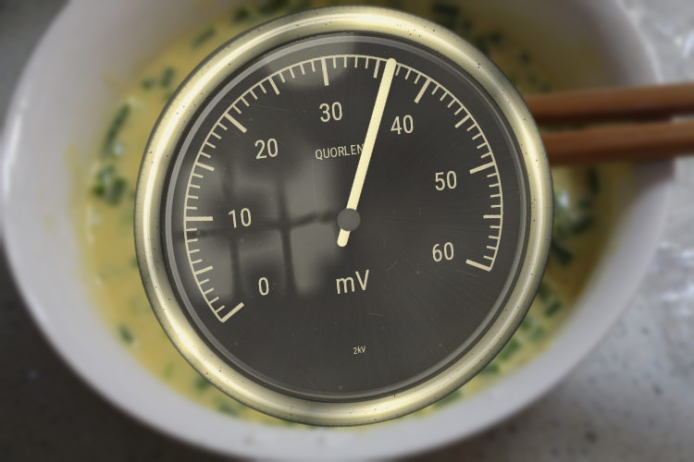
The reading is mV 36
